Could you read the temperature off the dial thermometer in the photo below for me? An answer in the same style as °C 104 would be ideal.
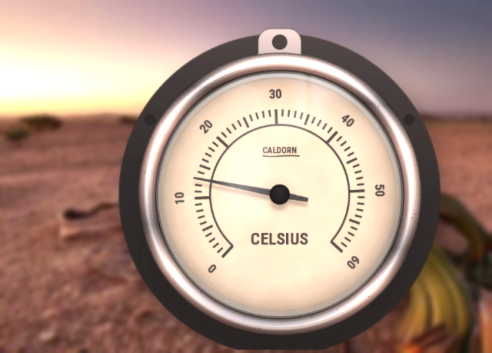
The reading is °C 13
